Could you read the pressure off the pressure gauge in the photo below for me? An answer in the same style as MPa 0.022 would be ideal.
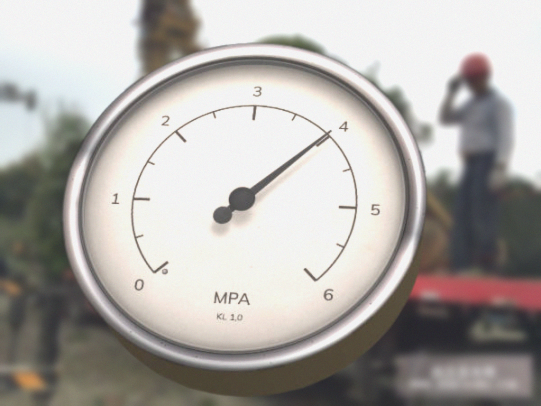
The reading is MPa 4
